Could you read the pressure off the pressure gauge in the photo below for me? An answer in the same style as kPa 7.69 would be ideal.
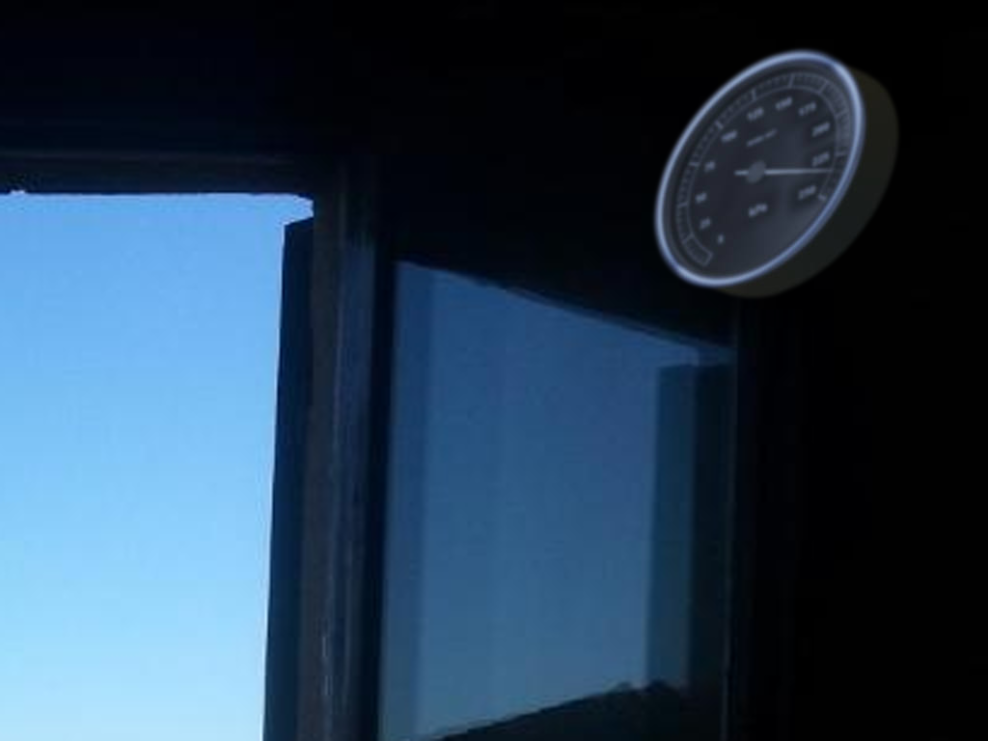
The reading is kPa 235
